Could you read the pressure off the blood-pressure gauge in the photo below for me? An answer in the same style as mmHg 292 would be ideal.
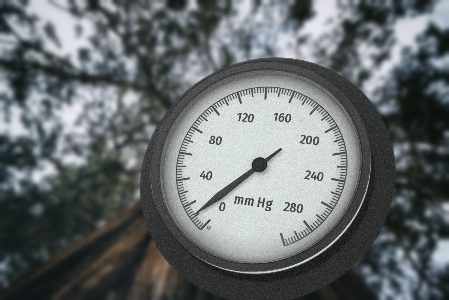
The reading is mmHg 10
